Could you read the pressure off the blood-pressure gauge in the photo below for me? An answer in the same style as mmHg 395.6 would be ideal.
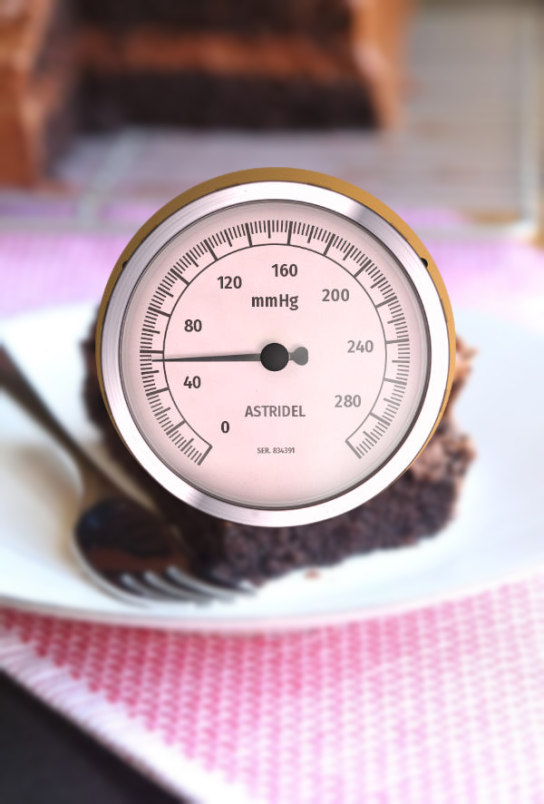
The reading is mmHg 56
